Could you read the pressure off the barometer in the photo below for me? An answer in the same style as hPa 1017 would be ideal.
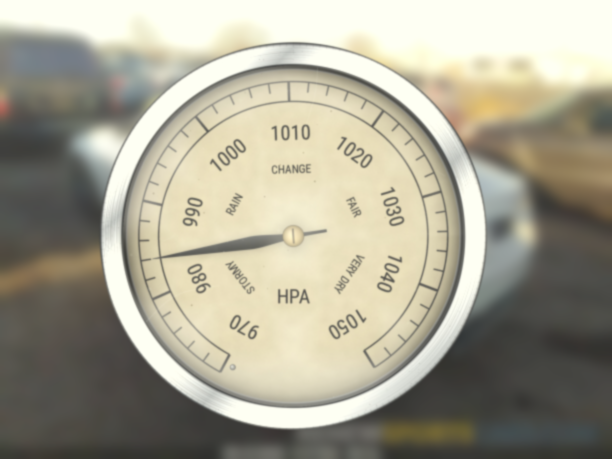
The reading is hPa 984
